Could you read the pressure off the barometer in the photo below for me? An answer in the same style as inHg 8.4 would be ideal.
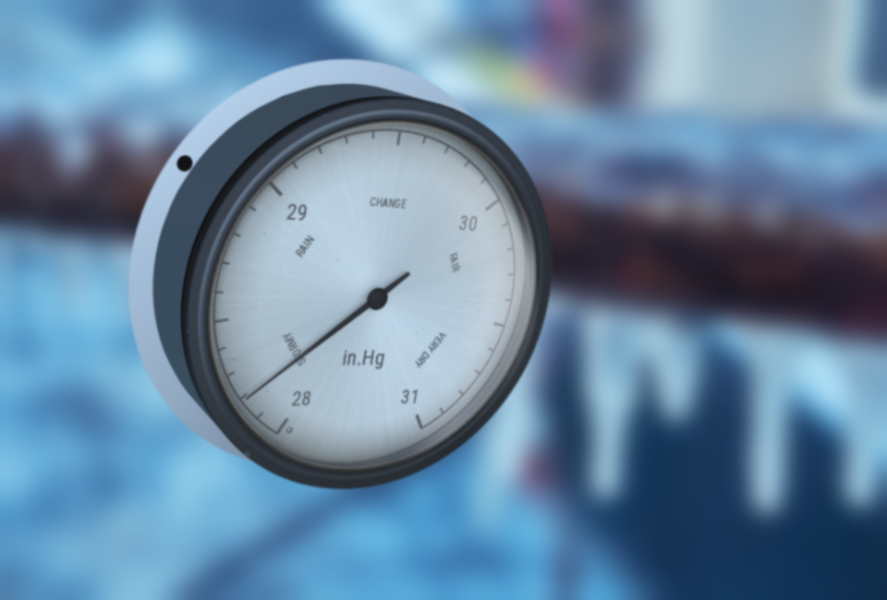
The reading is inHg 28.2
